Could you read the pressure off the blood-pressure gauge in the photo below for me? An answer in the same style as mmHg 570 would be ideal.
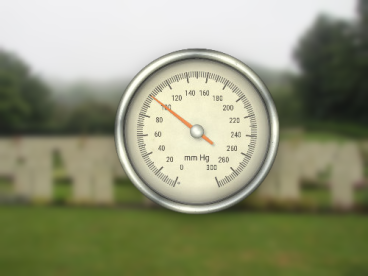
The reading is mmHg 100
